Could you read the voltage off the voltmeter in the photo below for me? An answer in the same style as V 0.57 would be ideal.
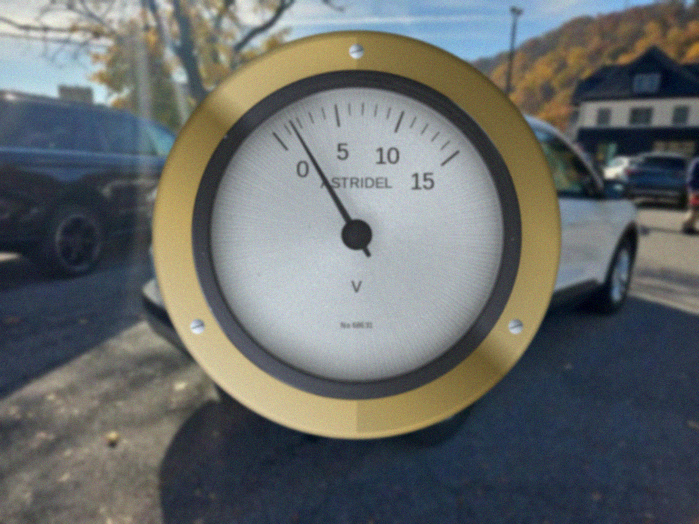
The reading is V 1.5
